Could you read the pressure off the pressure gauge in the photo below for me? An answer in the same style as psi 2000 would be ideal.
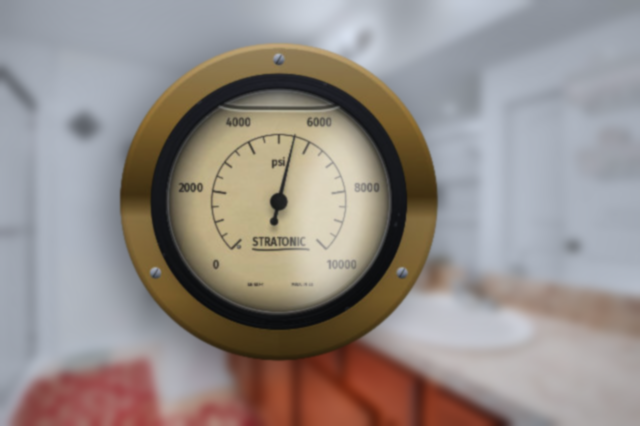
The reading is psi 5500
